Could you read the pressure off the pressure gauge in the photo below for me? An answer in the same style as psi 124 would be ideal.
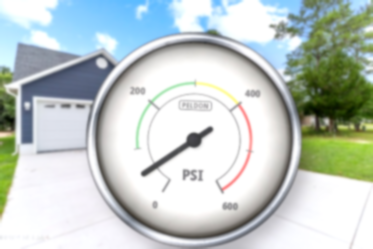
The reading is psi 50
